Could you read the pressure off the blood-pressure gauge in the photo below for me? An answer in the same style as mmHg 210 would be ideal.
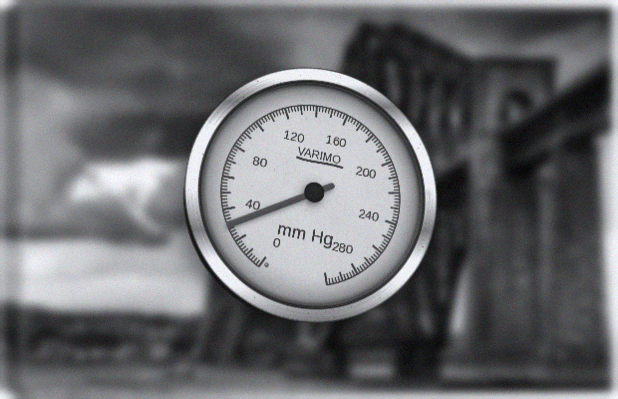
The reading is mmHg 30
